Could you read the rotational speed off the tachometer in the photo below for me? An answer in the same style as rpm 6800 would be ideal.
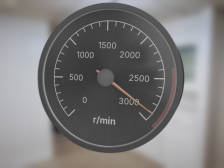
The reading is rpm 2900
